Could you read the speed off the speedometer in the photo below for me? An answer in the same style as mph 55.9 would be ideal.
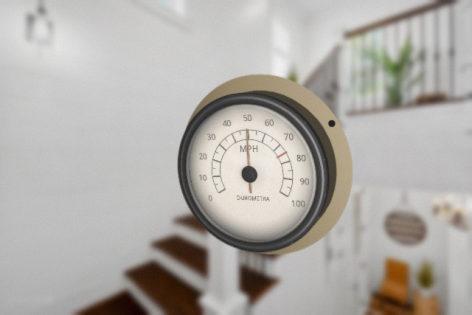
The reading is mph 50
